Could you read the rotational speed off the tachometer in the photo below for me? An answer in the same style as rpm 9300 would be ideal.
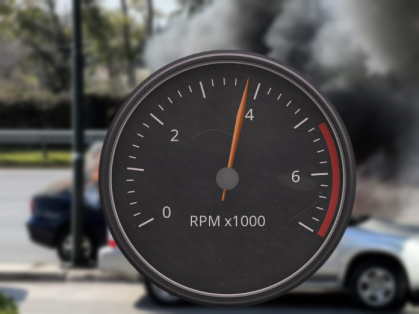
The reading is rpm 3800
